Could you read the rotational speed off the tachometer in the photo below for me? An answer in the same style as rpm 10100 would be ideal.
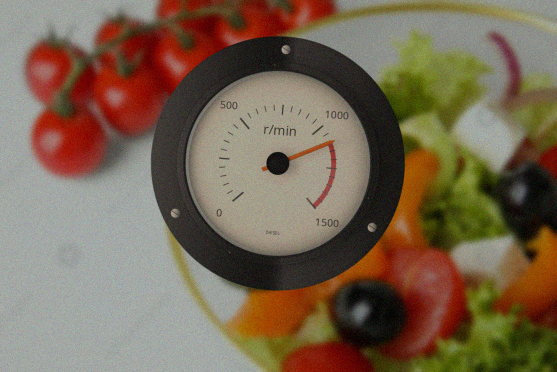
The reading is rpm 1100
